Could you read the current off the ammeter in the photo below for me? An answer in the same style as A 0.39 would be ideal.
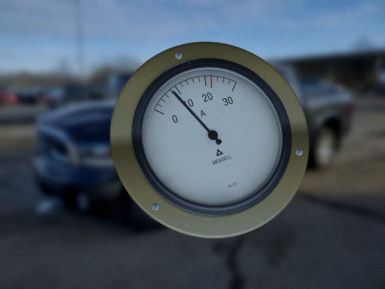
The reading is A 8
